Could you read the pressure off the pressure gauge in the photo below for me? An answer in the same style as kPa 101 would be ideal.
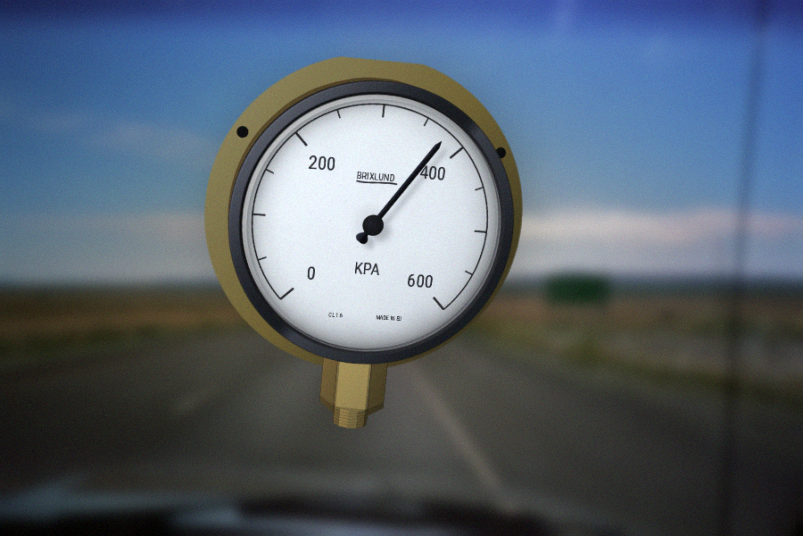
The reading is kPa 375
